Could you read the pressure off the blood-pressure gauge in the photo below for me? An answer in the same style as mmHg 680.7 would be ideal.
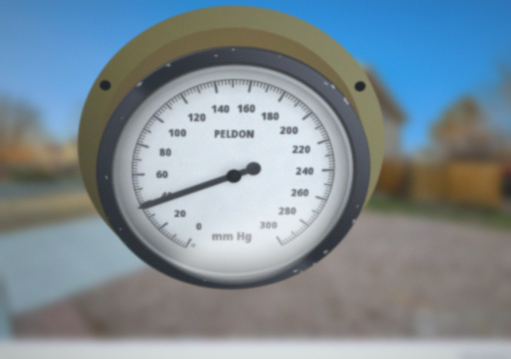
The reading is mmHg 40
